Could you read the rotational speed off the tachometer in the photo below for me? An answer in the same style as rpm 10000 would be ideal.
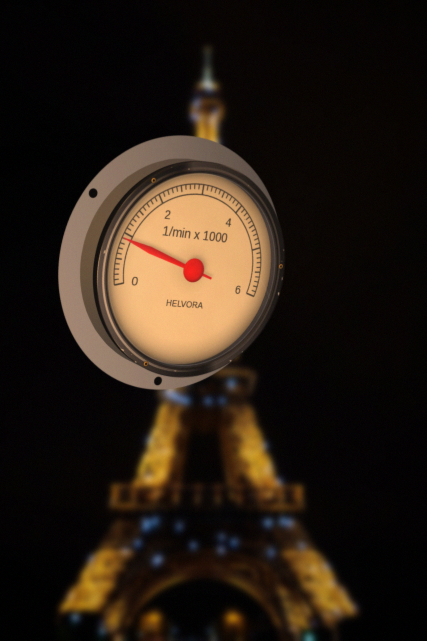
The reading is rpm 900
